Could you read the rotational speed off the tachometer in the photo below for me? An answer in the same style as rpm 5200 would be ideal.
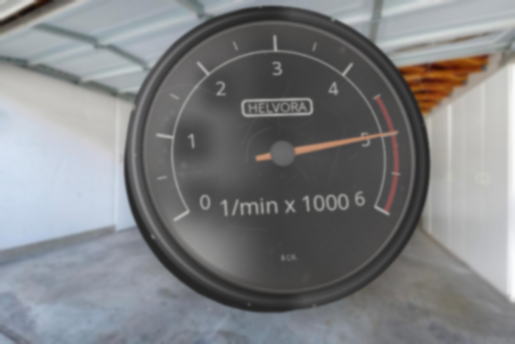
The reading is rpm 5000
